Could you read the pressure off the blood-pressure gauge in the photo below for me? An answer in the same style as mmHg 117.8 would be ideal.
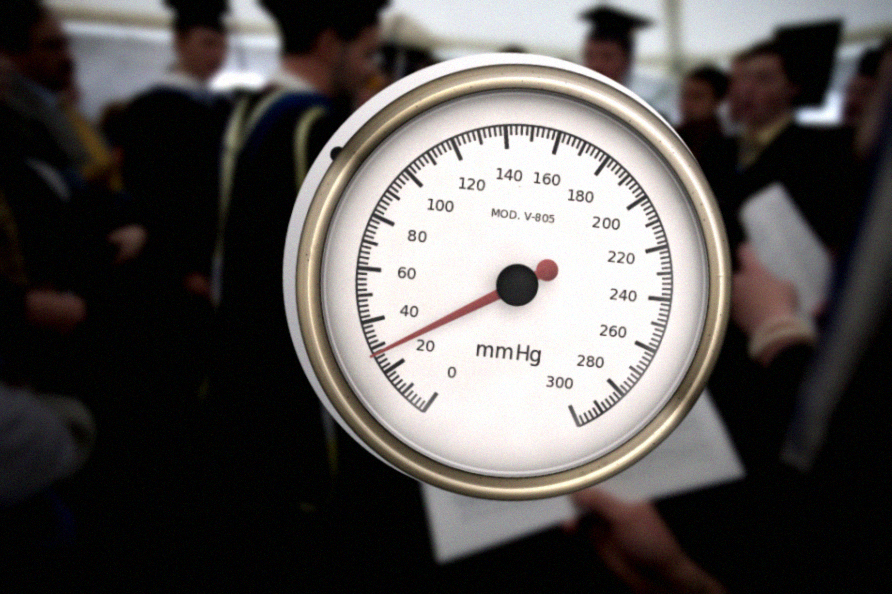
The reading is mmHg 28
